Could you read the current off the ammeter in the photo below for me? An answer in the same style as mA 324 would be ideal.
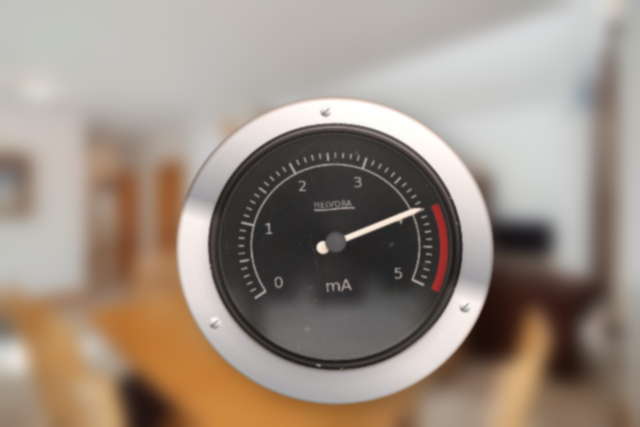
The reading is mA 4
